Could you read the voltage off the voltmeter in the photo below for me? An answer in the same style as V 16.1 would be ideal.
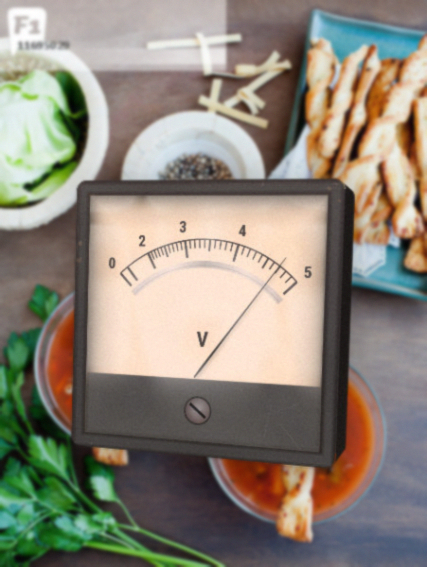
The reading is V 4.7
